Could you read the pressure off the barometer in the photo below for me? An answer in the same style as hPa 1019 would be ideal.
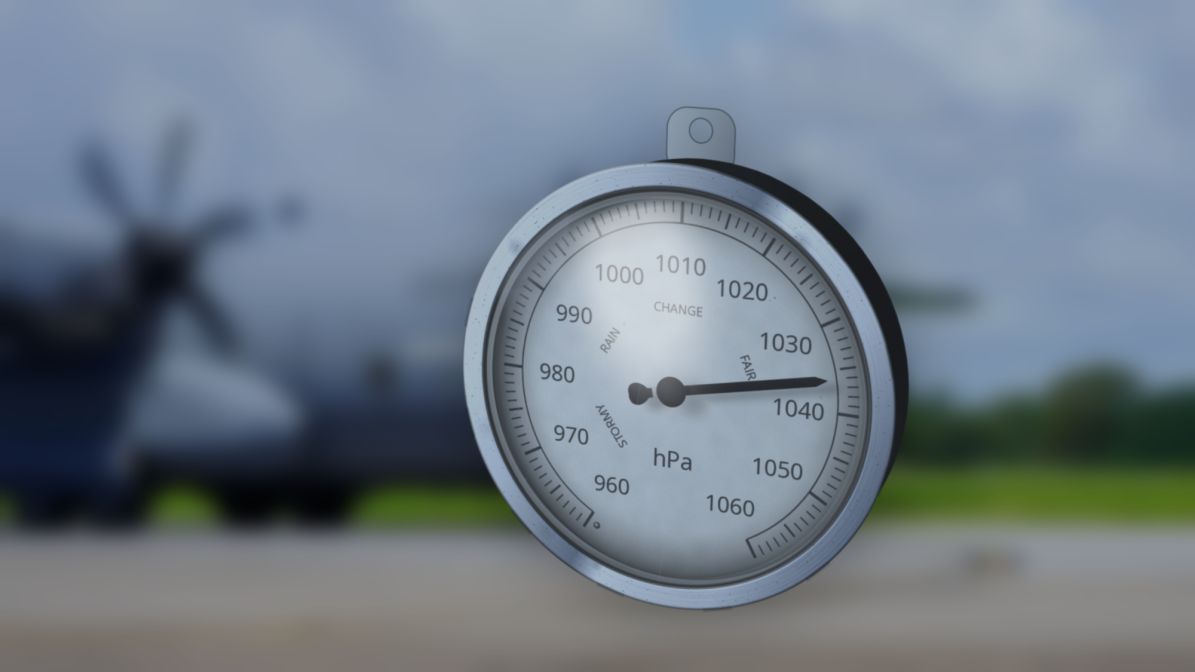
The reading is hPa 1036
